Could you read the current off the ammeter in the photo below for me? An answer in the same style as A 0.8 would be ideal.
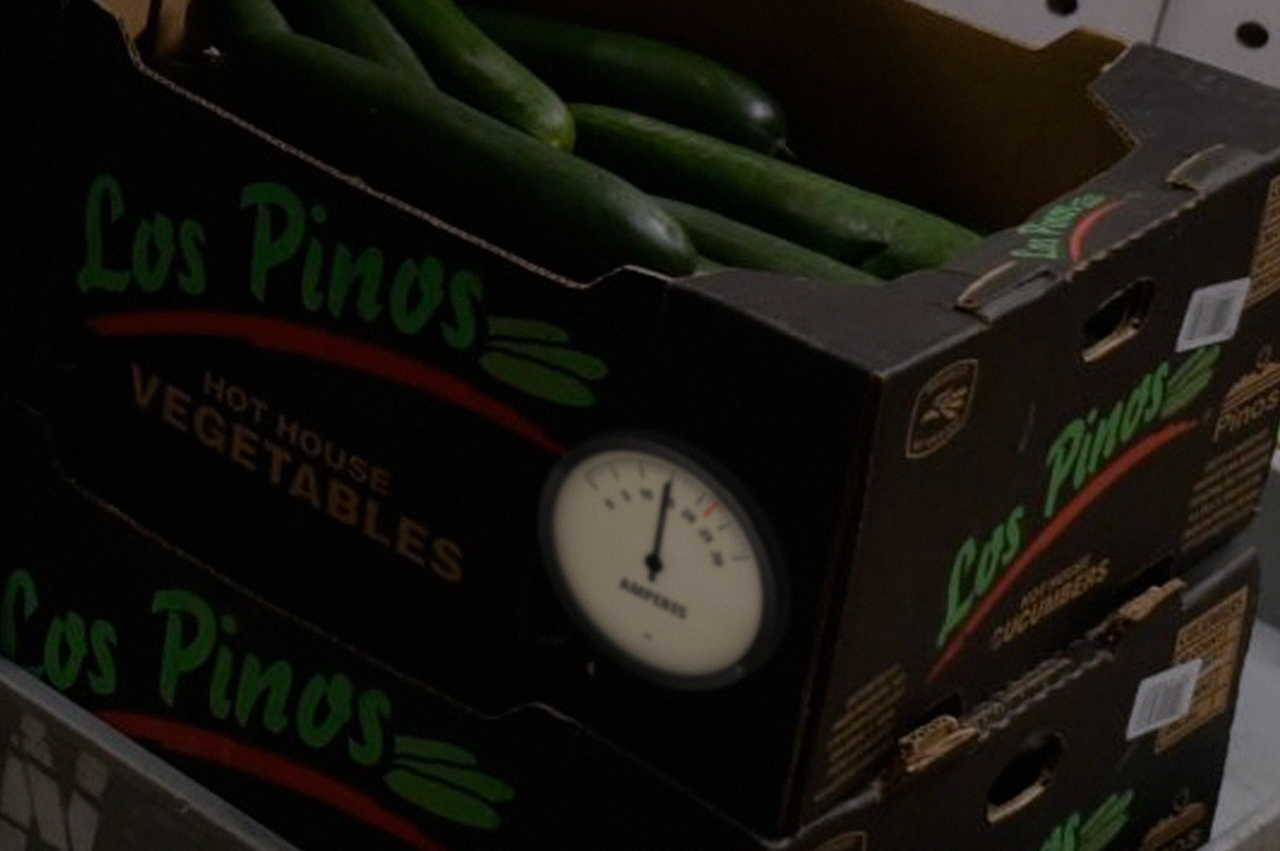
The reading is A 15
